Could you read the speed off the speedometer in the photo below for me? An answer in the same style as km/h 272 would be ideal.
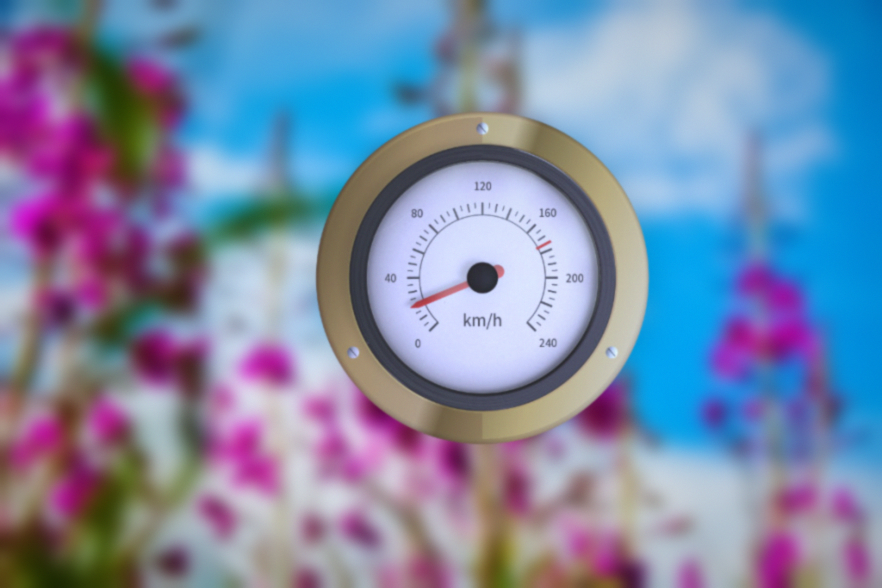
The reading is km/h 20
